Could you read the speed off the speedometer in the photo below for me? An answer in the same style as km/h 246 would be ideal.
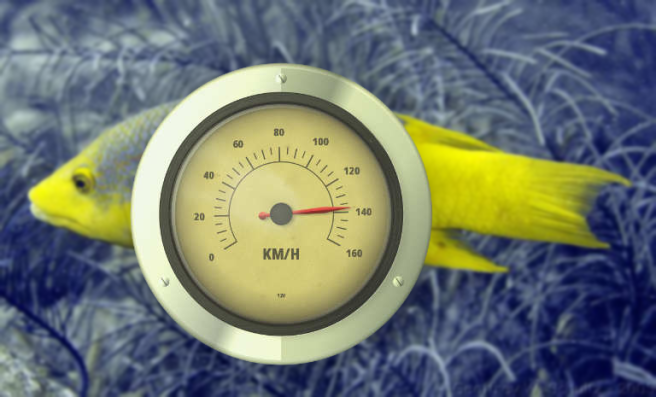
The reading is km/h 137.5
